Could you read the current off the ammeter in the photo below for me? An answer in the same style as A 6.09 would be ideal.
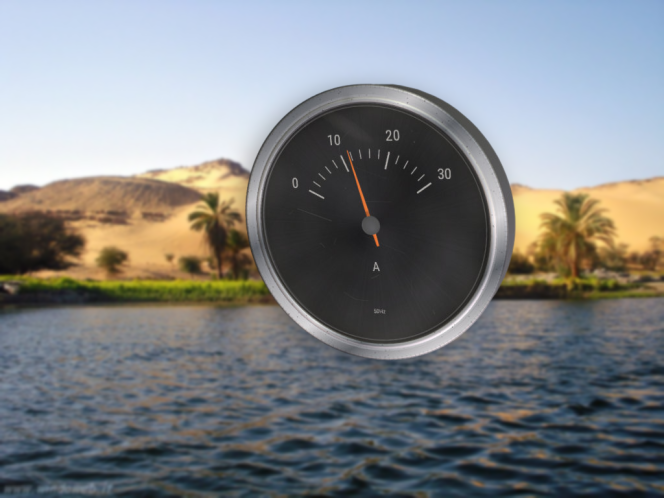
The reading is A 12
